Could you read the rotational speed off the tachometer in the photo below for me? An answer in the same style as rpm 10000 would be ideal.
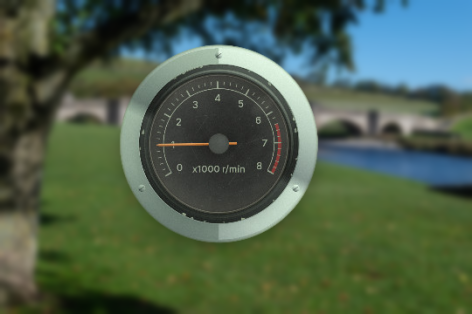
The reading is rpm 1000
